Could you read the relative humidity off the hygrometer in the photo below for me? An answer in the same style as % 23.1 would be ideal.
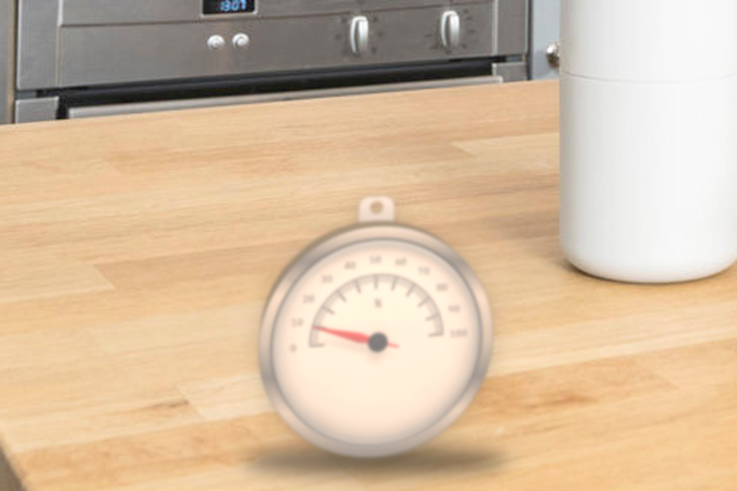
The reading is % 10
